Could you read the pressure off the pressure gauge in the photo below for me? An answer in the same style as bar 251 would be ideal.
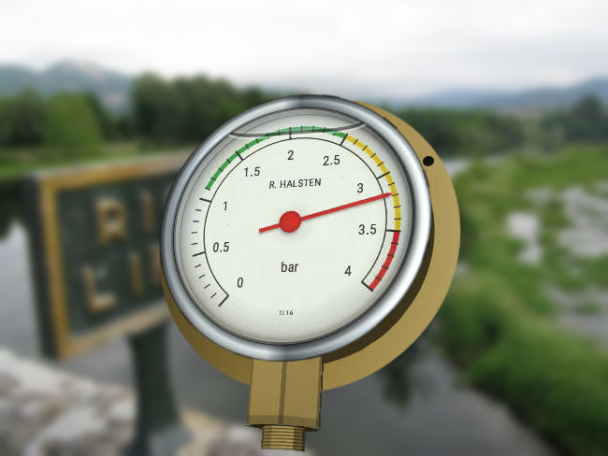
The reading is bar 3.2
